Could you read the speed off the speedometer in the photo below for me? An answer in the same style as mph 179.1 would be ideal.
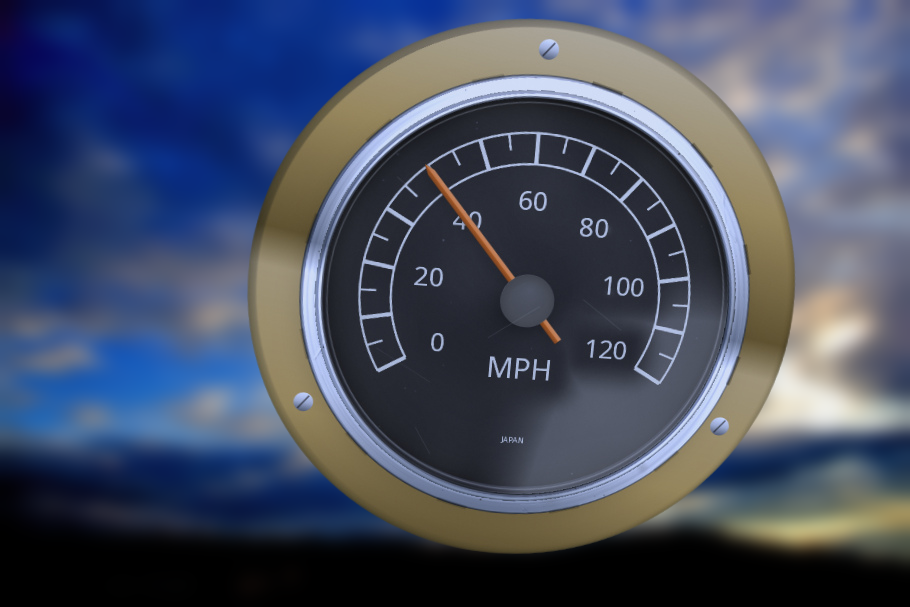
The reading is mph 40
